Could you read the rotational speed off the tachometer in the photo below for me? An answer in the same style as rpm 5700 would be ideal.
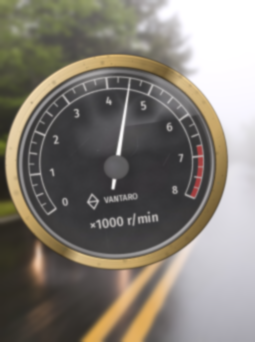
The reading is rpm 4500
